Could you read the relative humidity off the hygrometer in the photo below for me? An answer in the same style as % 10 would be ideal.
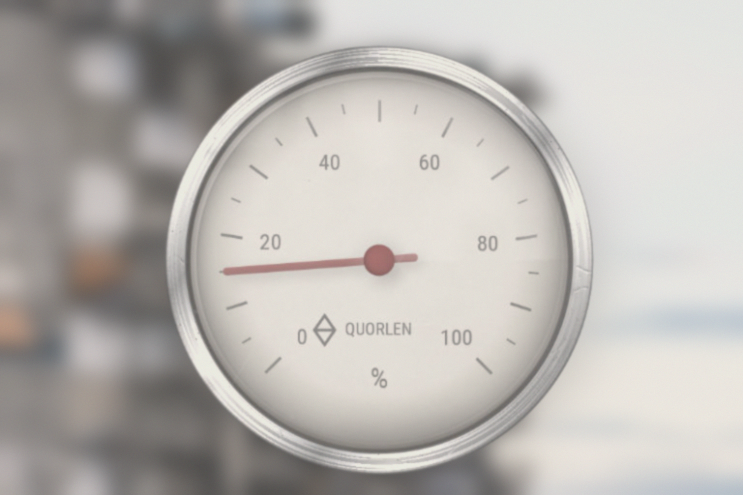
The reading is % 15
